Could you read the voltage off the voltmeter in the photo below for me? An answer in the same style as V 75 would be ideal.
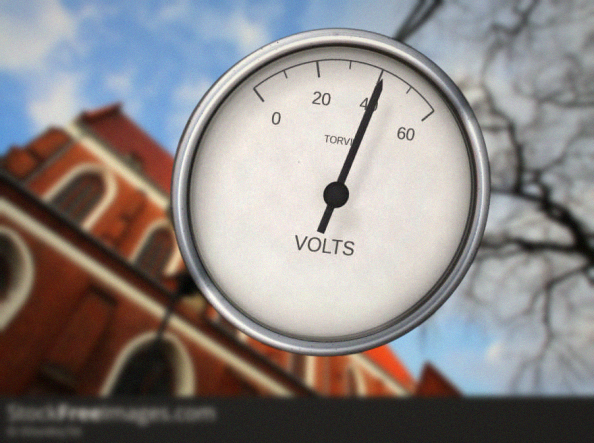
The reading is V 40
